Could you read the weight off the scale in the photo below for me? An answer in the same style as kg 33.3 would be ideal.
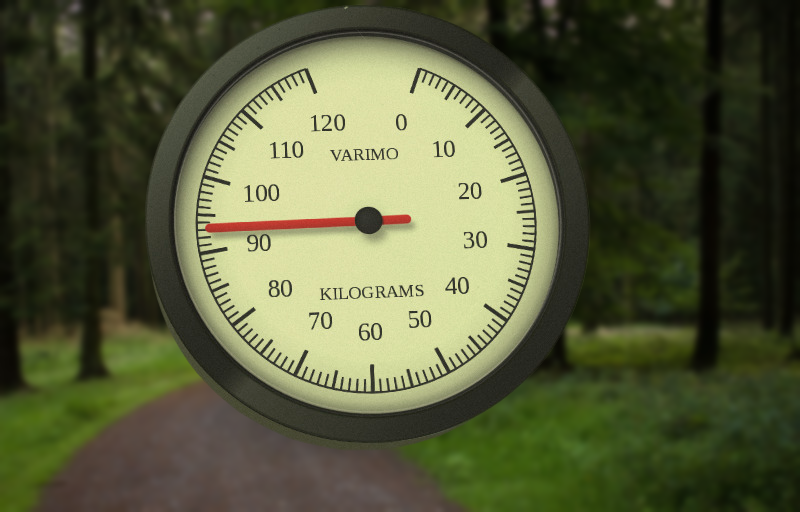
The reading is kg 93
